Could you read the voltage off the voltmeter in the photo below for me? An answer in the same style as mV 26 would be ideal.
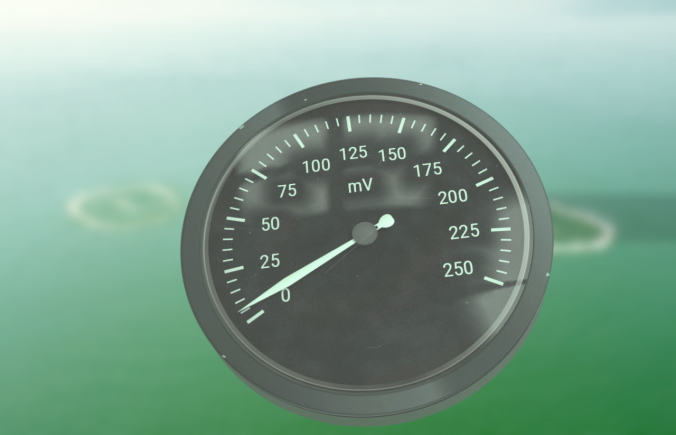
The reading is mV 5
